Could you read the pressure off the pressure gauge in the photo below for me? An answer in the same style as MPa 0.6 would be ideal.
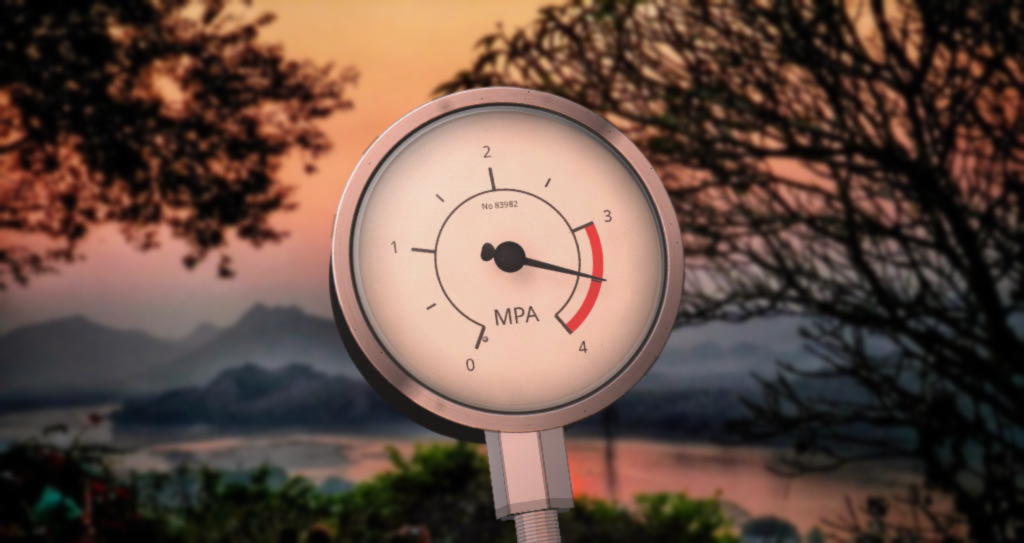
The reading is MPa 3.5
